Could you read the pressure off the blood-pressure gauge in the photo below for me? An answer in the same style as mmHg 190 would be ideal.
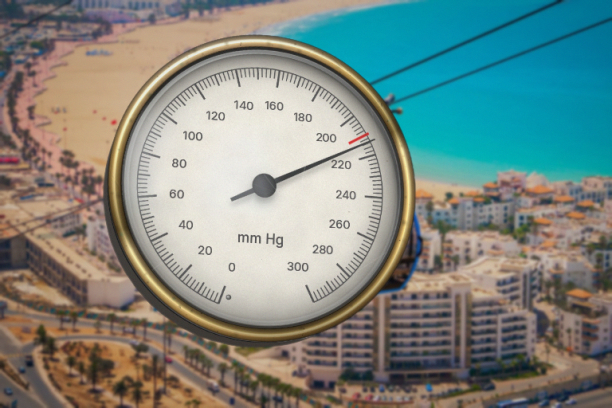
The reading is mmHg 214
